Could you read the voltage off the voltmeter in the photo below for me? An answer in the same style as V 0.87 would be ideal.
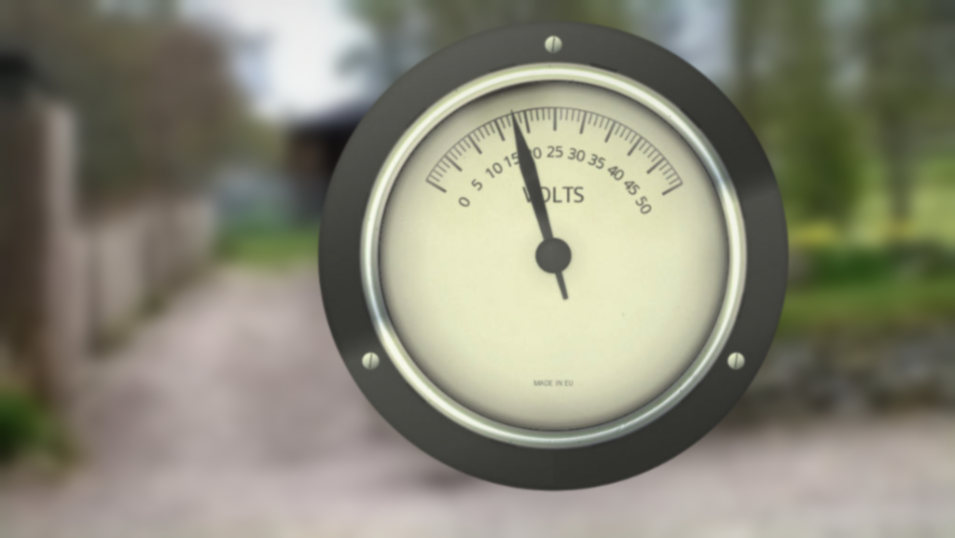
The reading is V 18
